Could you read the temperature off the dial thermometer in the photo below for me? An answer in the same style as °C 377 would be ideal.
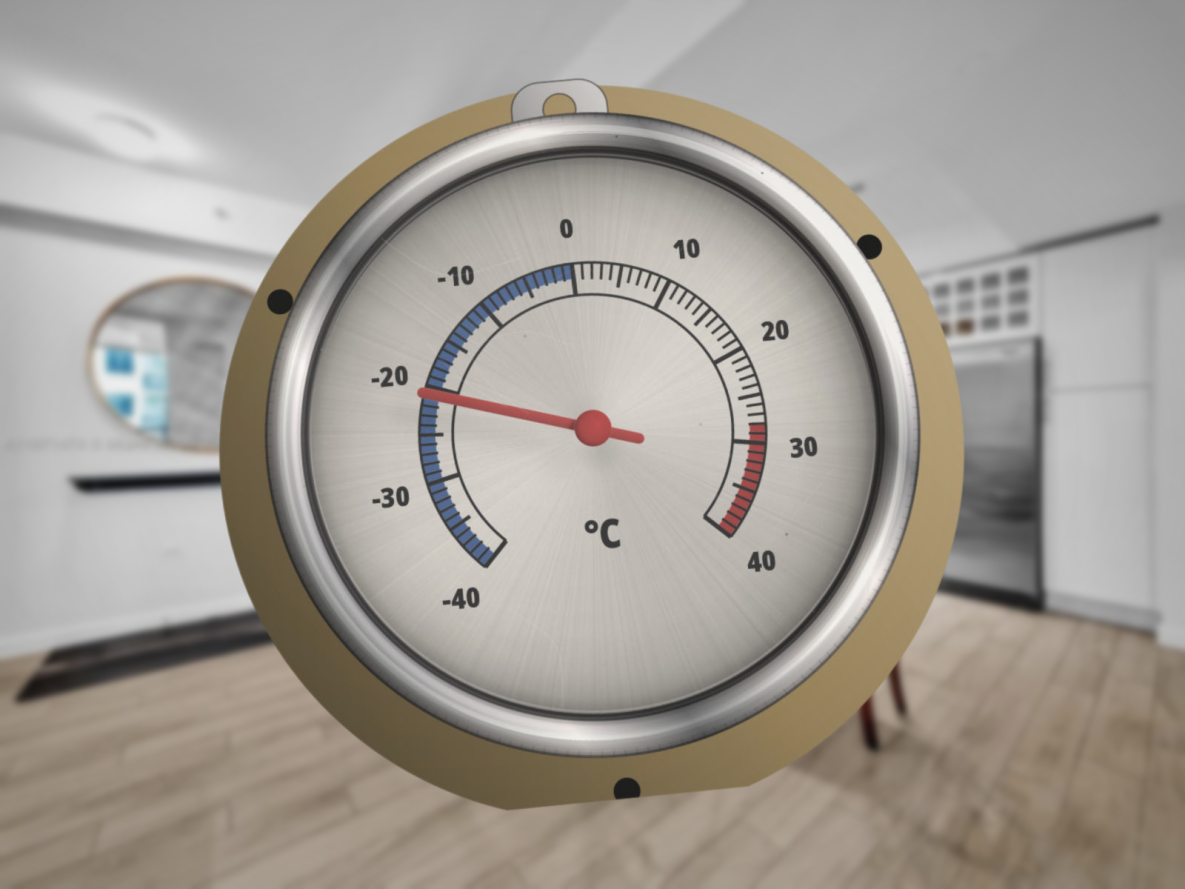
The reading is °C -21
